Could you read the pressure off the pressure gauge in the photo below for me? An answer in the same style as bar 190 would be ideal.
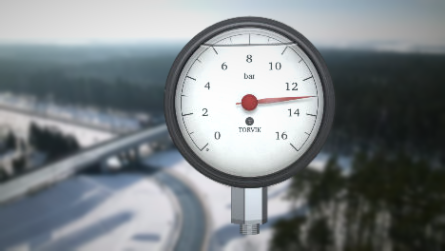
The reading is bar 13
